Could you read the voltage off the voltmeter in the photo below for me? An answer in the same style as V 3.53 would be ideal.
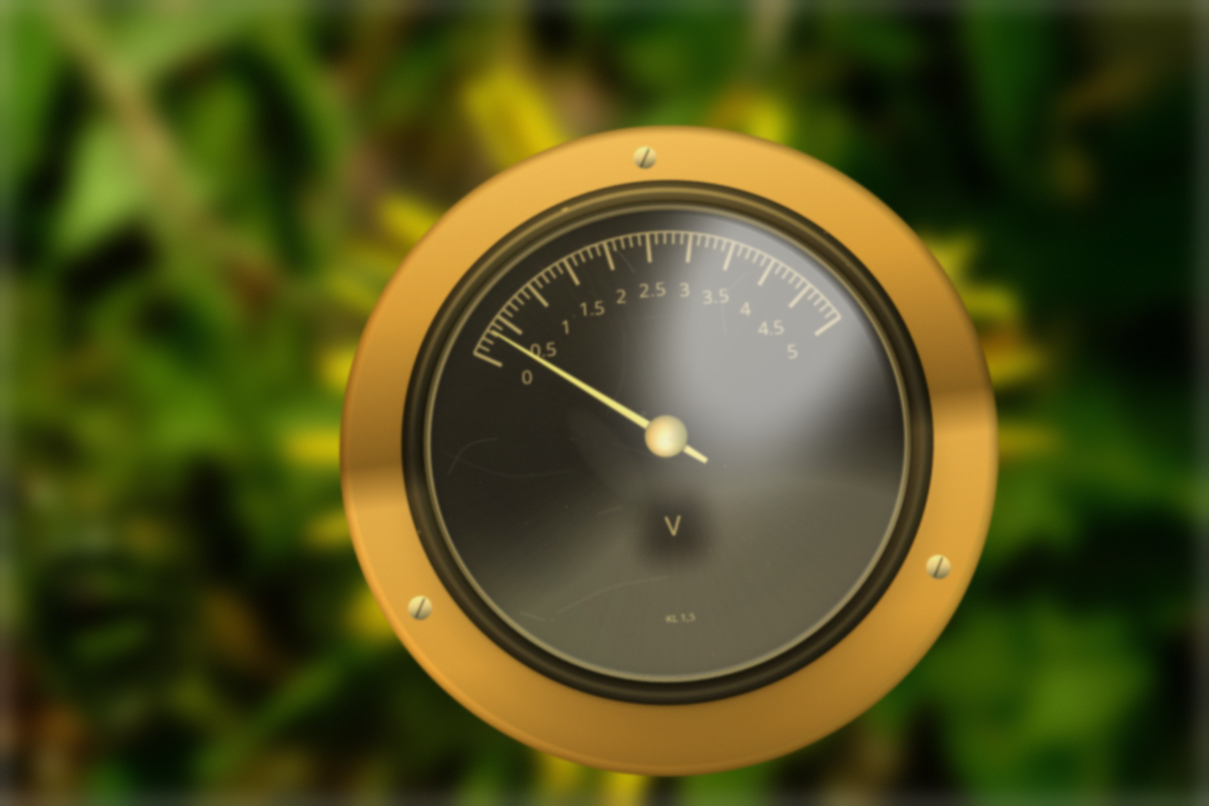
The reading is V 0.3
